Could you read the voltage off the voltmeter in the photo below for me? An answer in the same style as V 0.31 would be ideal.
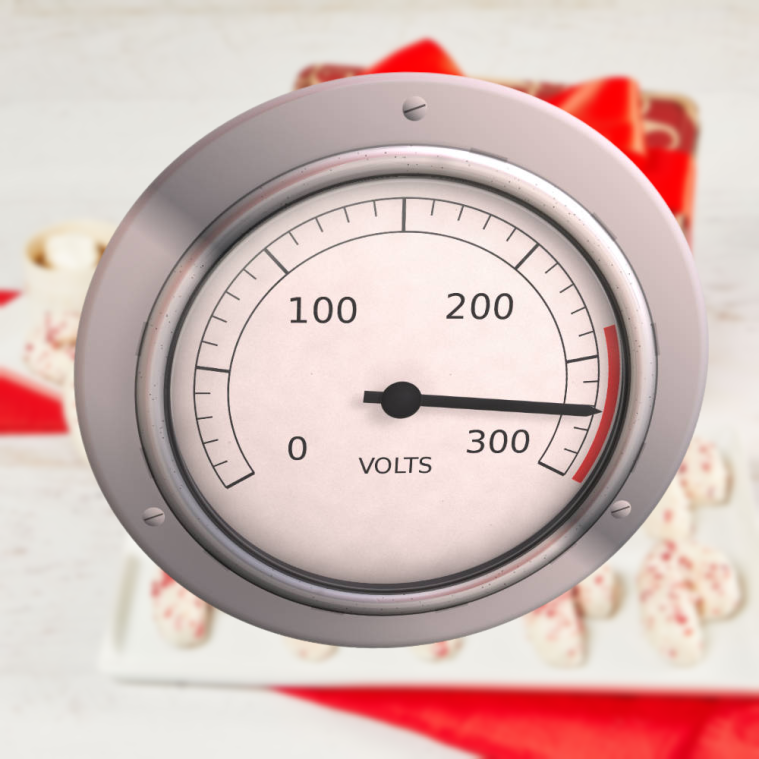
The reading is V 270
